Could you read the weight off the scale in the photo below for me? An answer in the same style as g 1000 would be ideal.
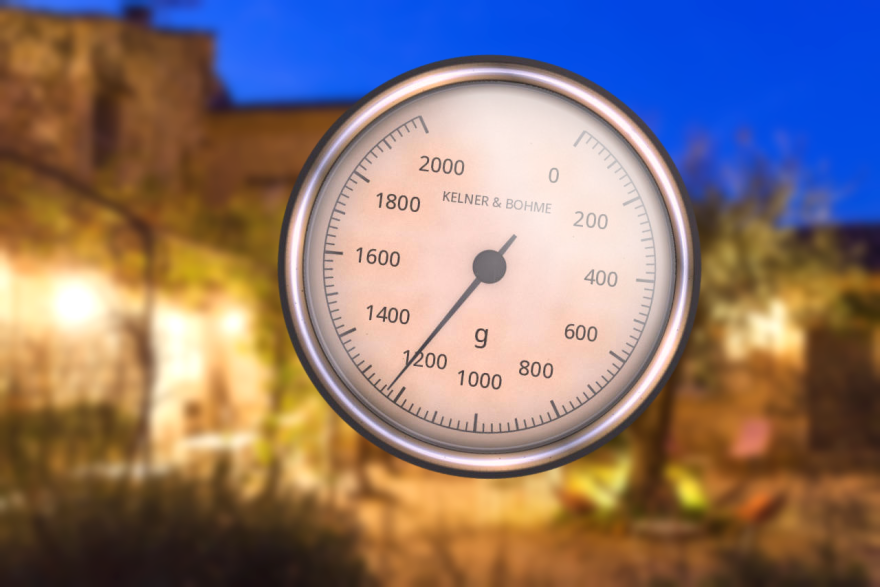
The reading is g 1230
